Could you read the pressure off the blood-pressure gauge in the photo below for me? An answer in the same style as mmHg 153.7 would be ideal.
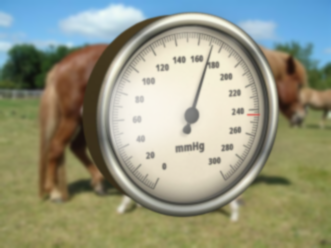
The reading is mmHg 170
